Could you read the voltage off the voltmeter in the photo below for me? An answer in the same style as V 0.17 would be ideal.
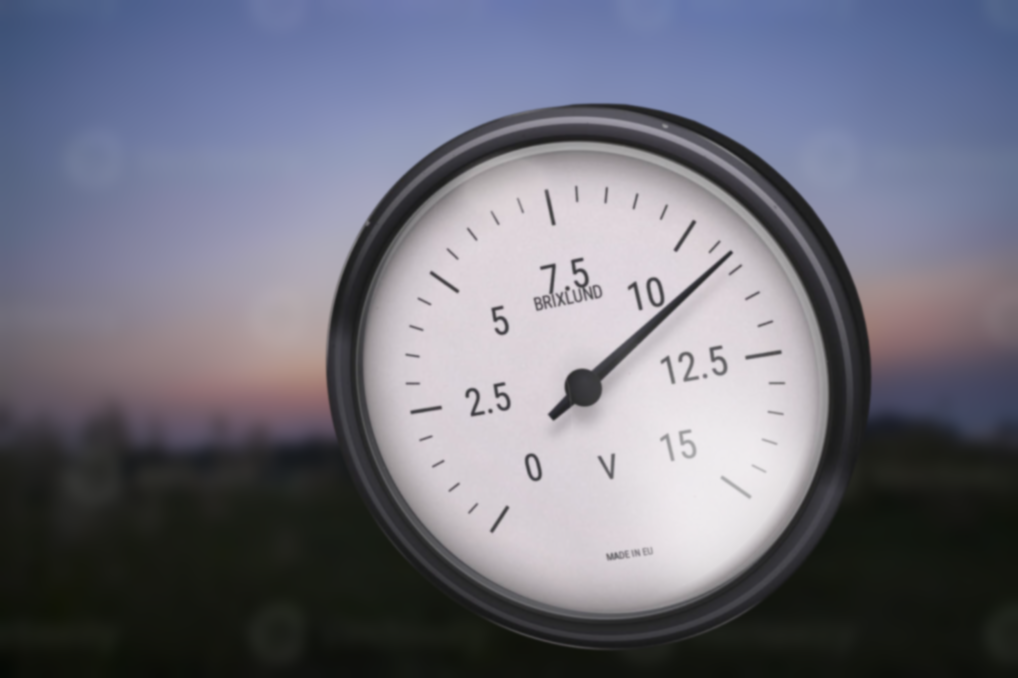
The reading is V 10.75
